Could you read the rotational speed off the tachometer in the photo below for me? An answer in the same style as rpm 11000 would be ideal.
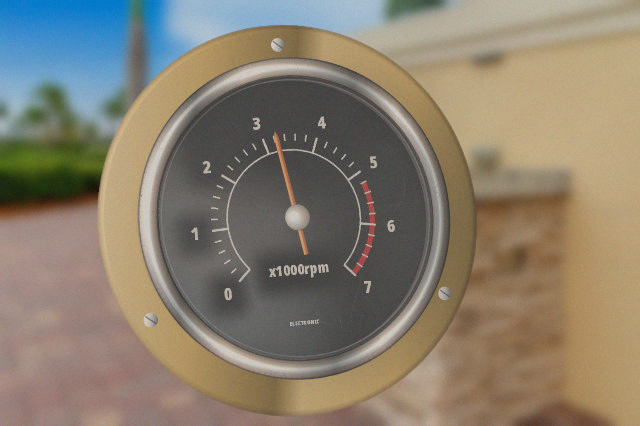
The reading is rpm 3200
